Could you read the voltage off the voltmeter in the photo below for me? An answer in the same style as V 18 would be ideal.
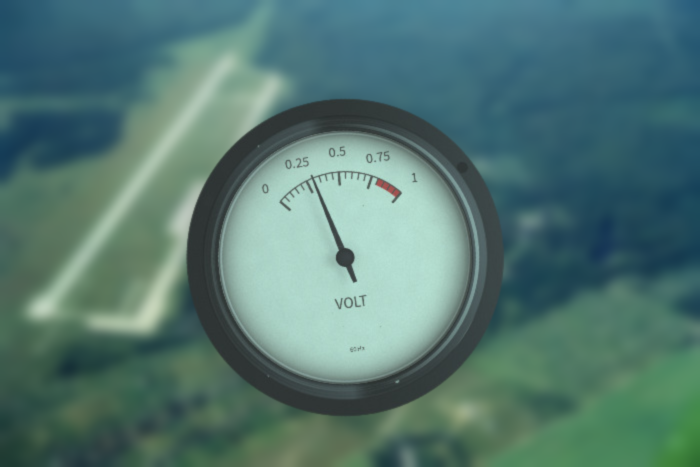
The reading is V 0.3
